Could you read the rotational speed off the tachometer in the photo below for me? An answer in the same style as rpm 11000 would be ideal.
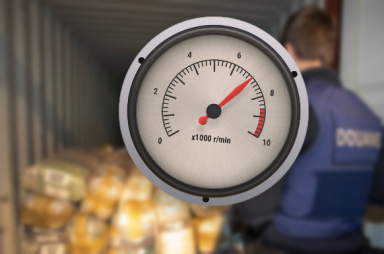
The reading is rpm 7000
